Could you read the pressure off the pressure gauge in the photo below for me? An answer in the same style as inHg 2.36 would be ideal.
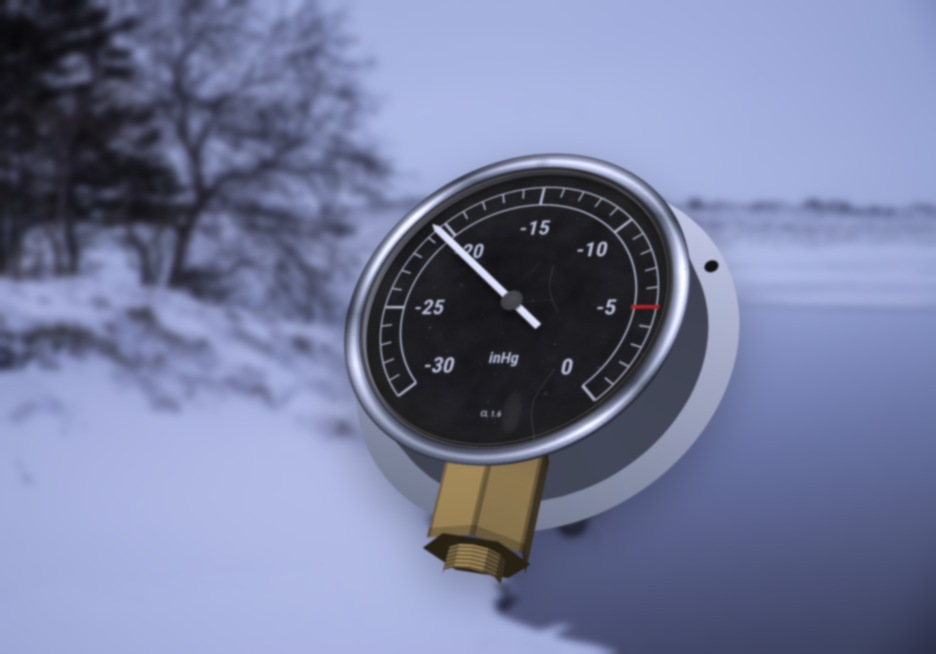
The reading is inHg -20.5
